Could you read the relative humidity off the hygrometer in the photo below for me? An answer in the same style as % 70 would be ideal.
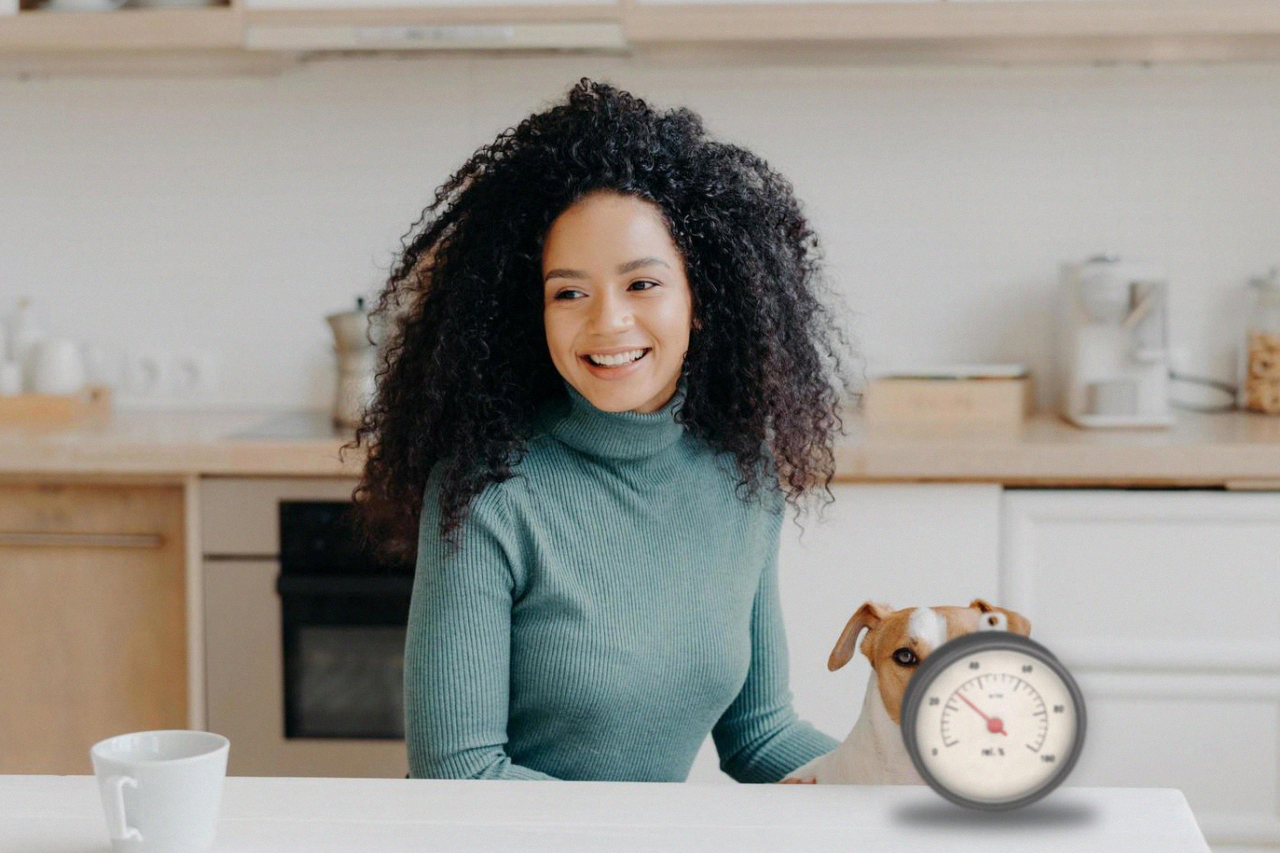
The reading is % 28
